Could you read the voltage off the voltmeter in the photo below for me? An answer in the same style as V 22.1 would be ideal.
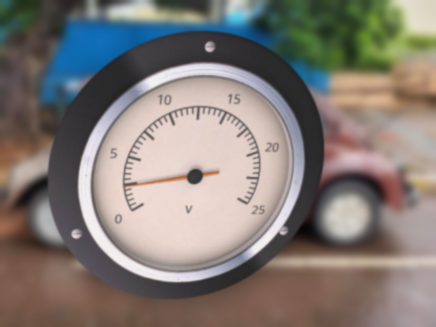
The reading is V 2.5
